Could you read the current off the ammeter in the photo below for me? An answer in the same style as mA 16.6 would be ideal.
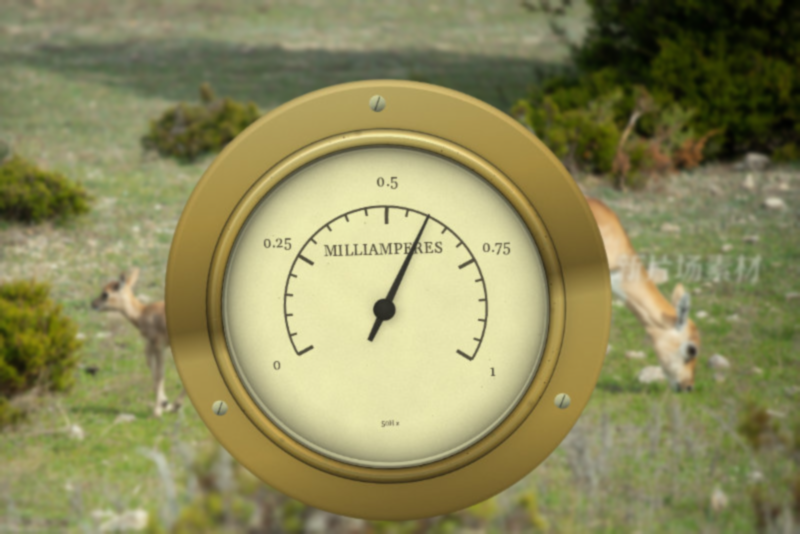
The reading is mA 0.6
